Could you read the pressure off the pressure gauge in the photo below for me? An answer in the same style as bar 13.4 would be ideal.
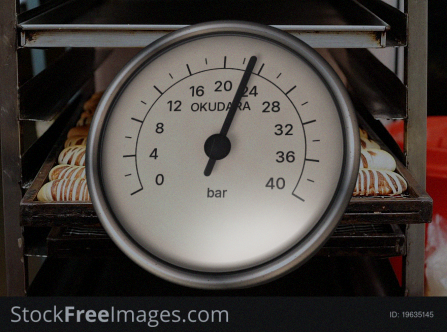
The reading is bar 23
